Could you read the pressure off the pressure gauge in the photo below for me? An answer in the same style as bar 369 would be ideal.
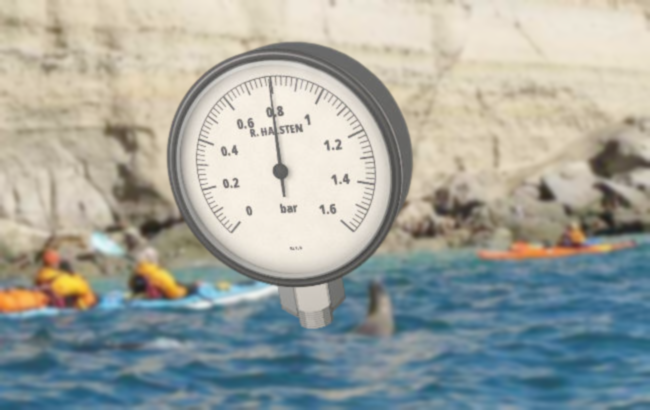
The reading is bar 0.8
